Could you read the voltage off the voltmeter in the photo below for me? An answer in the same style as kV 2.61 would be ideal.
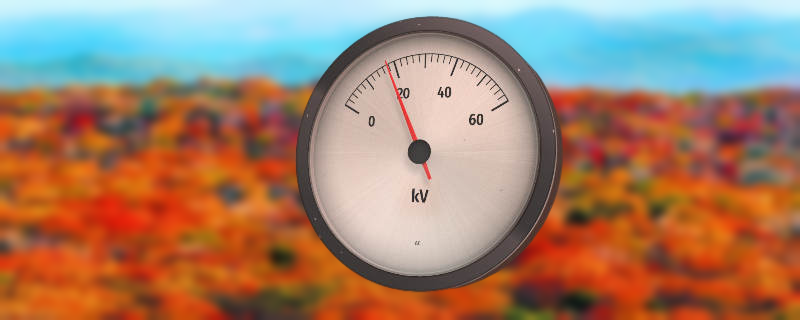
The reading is kV 18
